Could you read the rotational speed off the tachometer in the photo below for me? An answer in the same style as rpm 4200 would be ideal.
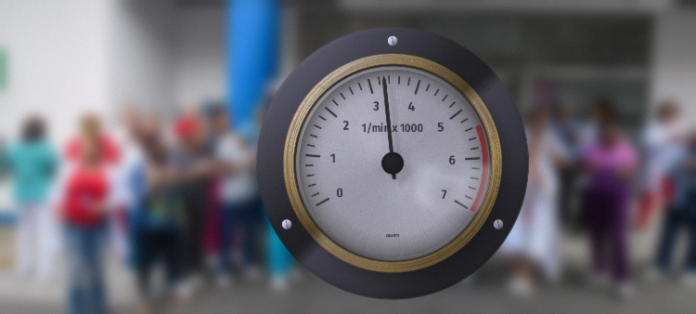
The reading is rpm 3300
